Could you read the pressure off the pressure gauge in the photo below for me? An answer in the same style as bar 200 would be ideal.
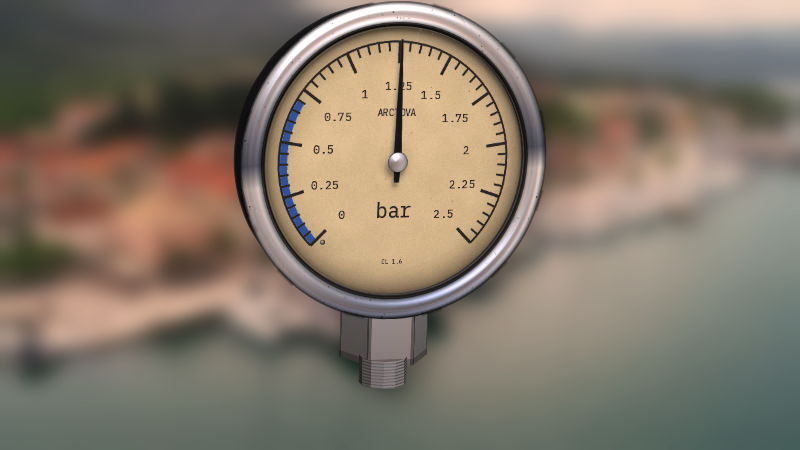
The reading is bar 1.25
